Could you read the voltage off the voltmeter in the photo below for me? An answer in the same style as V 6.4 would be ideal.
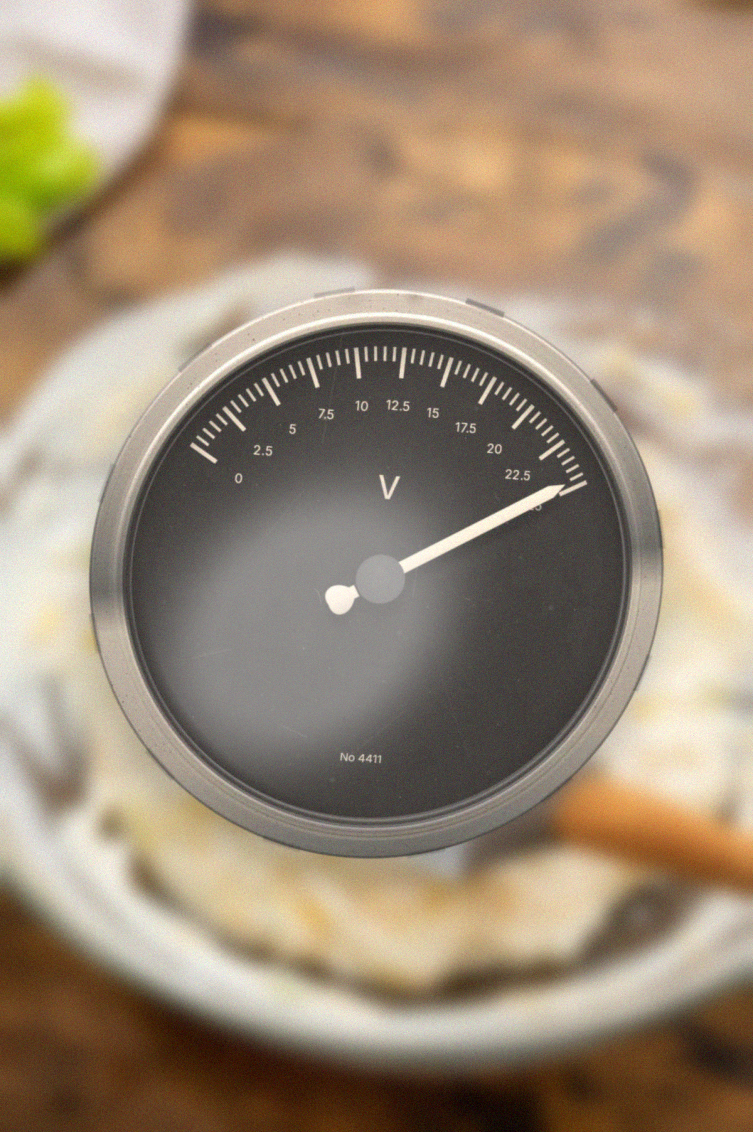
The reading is V 24.5
